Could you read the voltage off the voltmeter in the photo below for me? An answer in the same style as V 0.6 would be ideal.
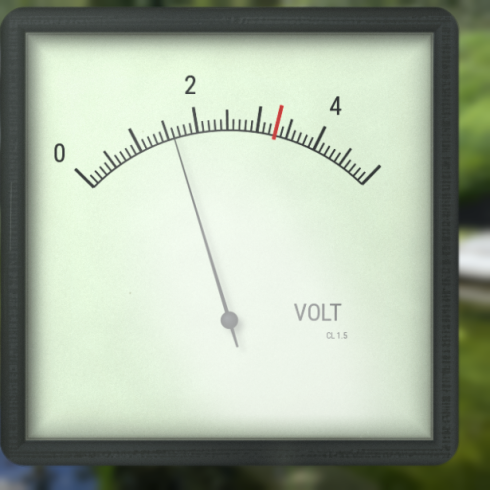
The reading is V 1.6
